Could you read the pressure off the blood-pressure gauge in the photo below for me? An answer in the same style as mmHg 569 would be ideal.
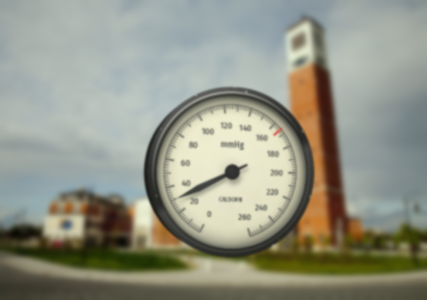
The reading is mmHg 30
